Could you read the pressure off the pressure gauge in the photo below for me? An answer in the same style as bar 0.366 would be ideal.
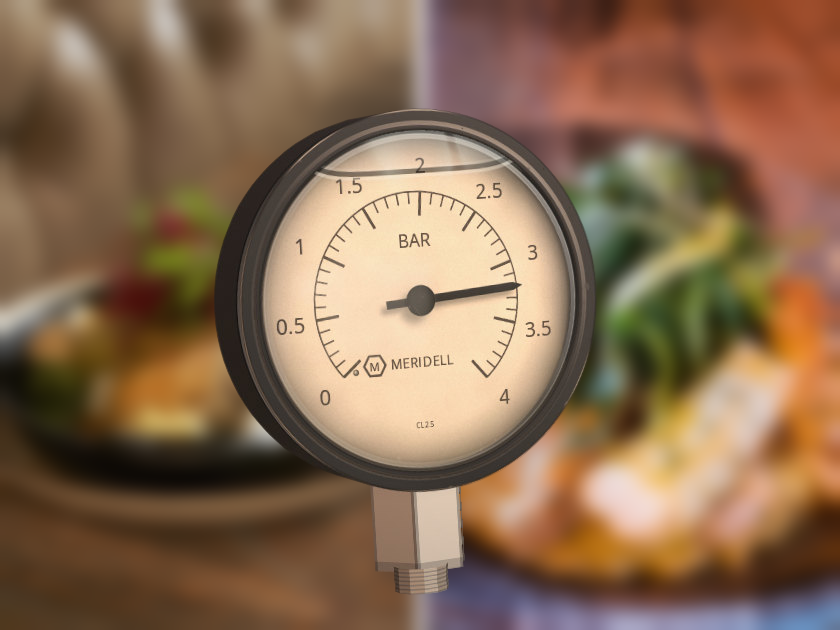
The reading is bar 3.2
